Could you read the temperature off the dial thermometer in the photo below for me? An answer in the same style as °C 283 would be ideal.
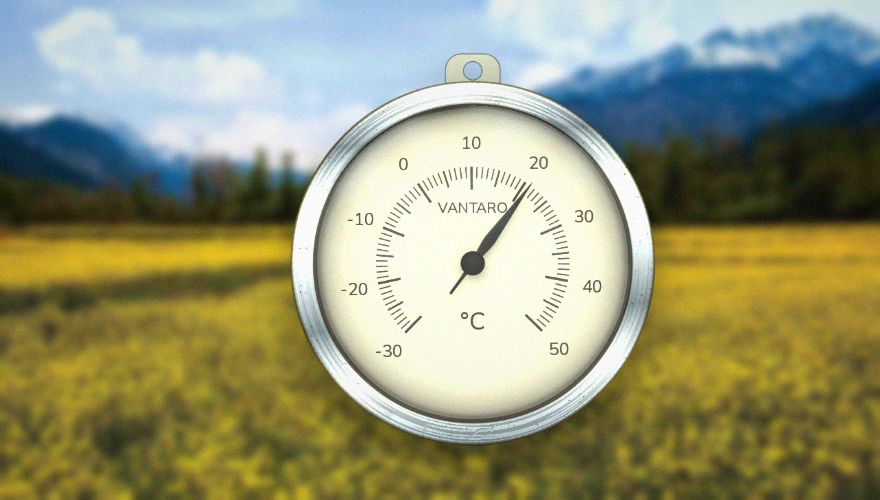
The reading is °C 21
